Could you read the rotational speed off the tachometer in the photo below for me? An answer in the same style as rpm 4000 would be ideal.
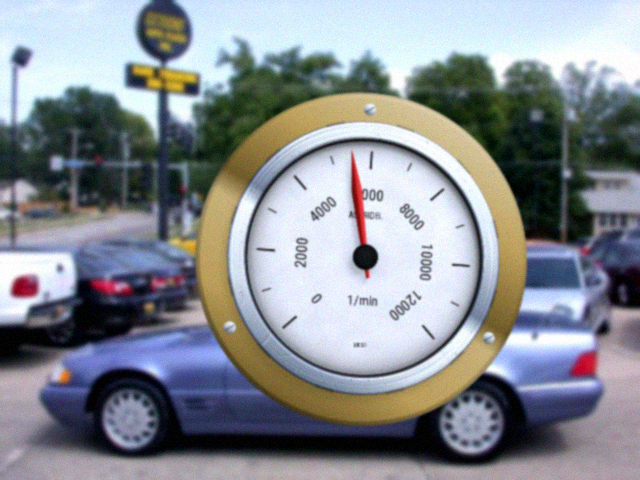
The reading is rpm 5500
